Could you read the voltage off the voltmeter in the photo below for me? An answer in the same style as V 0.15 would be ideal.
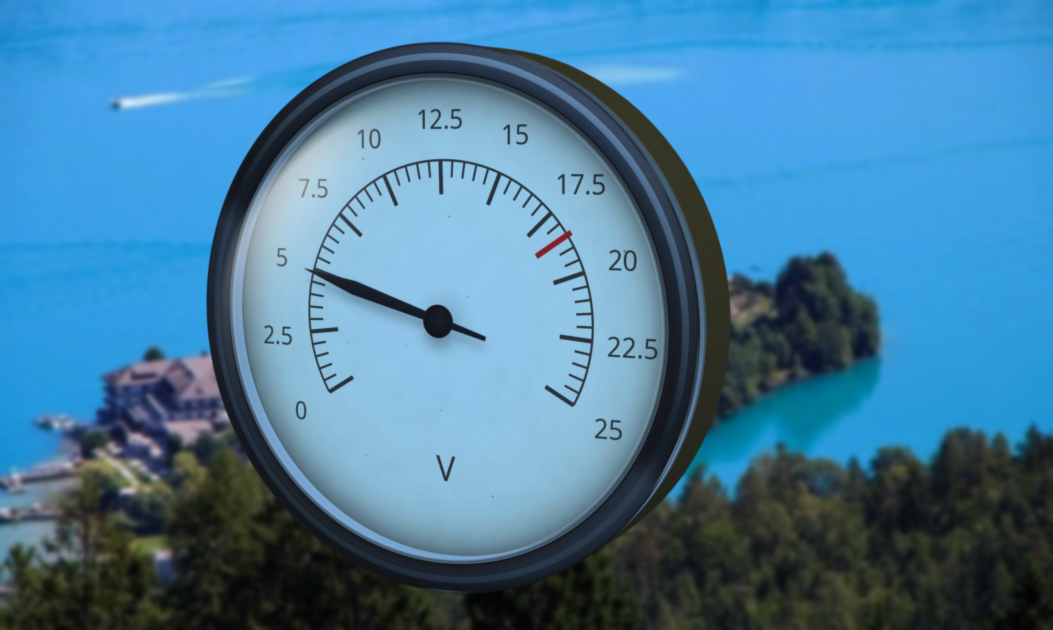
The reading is V 5
